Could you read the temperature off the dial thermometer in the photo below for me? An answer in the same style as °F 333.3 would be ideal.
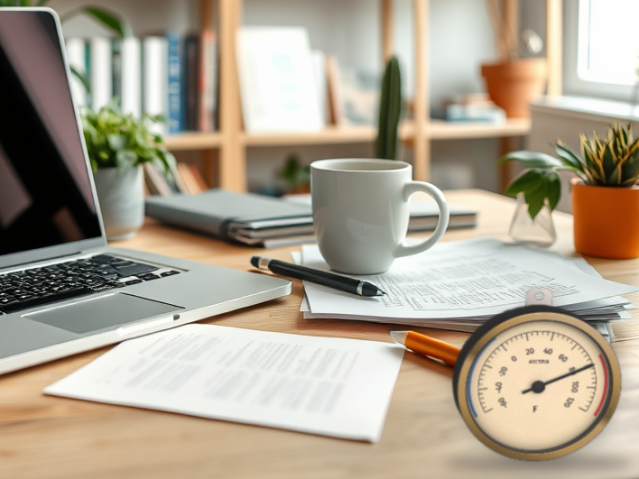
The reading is °F 80
